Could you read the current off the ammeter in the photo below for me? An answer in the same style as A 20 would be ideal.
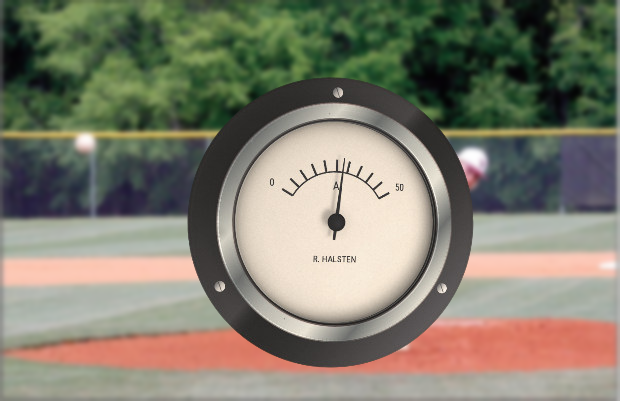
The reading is A 27.5
